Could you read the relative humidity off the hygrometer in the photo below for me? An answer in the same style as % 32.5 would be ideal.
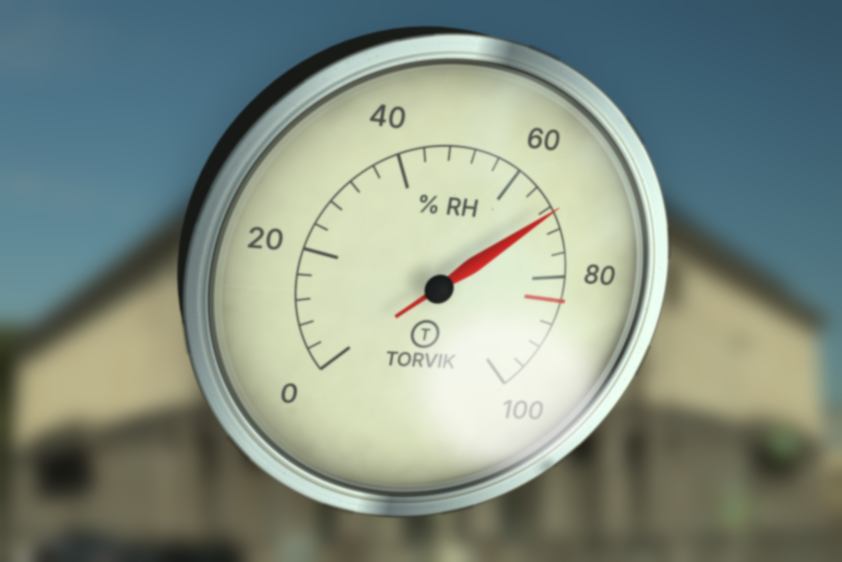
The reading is % 68
